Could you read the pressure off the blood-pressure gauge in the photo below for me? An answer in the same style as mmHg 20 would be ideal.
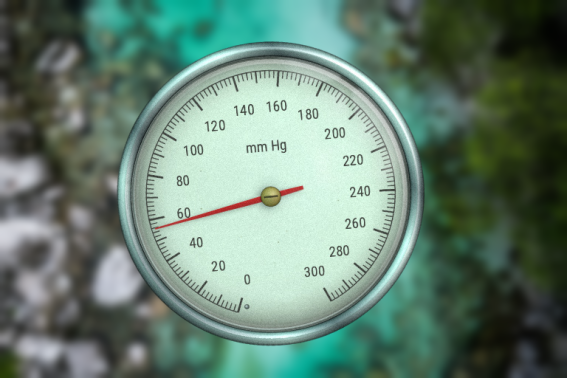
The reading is mmHg 56
